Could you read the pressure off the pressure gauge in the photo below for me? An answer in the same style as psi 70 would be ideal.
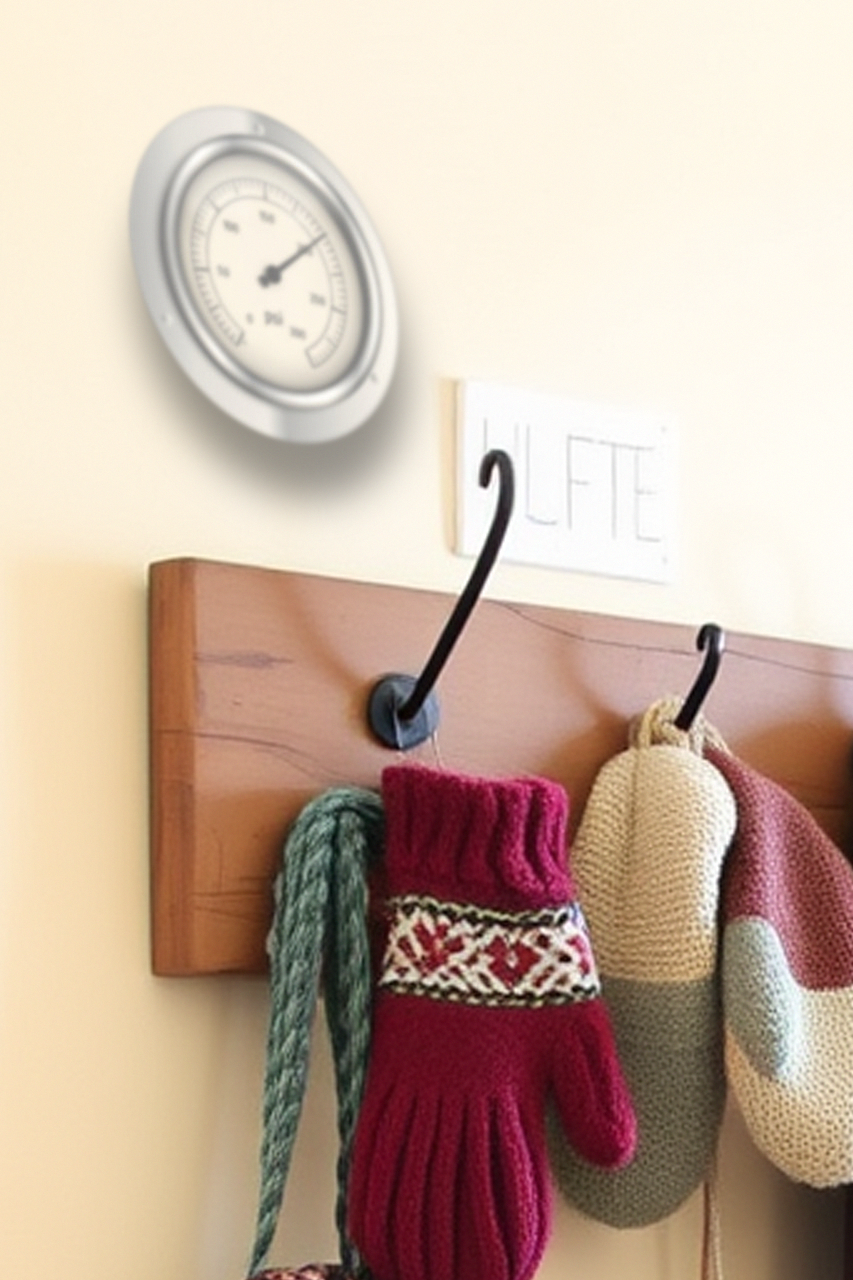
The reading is psi 200
